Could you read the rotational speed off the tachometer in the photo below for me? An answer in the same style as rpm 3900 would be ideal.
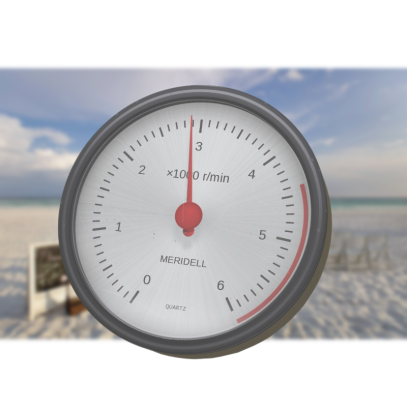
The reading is rpm 2900
